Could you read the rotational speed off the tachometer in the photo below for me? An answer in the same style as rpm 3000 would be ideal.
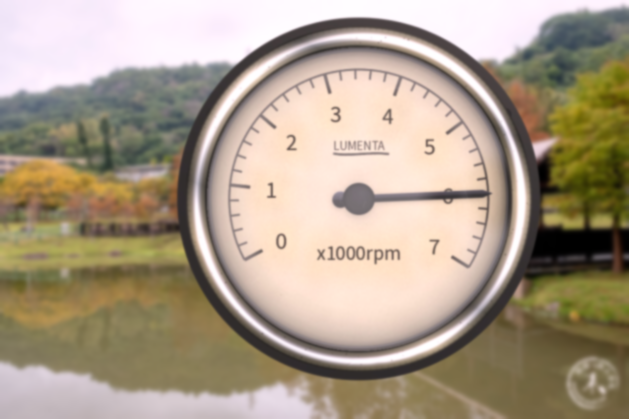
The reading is rpm 6000
